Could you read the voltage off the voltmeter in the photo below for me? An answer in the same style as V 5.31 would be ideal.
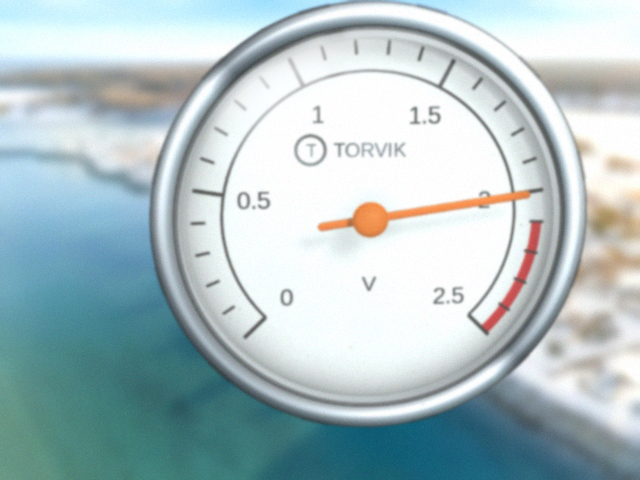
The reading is V 2
